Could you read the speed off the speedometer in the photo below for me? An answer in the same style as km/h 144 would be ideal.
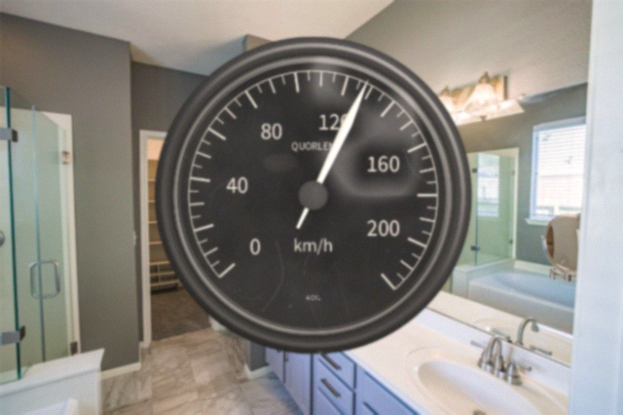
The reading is km/h 127.5
